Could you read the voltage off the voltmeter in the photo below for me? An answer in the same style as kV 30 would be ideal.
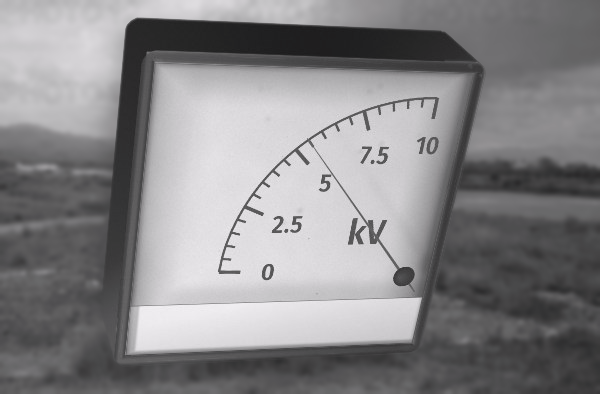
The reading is kV 5.5
